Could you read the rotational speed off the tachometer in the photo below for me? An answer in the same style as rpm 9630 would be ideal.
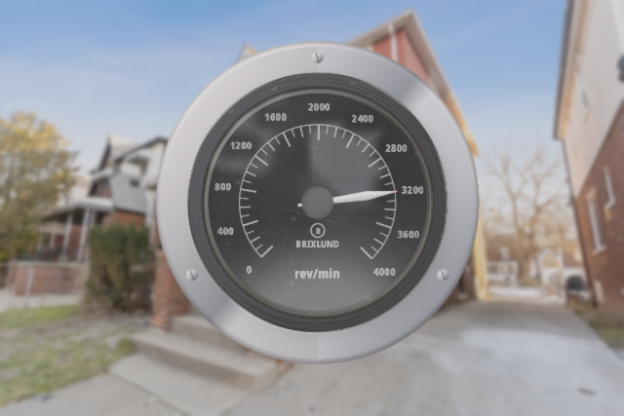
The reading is rpm 3200
